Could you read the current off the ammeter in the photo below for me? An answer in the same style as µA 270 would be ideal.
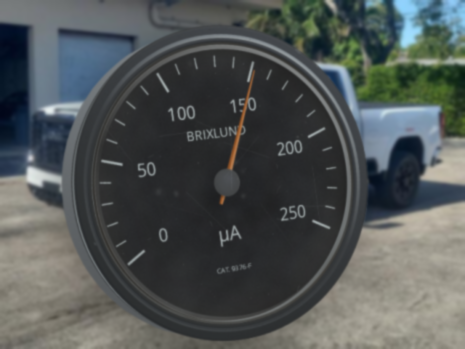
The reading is µA 150
